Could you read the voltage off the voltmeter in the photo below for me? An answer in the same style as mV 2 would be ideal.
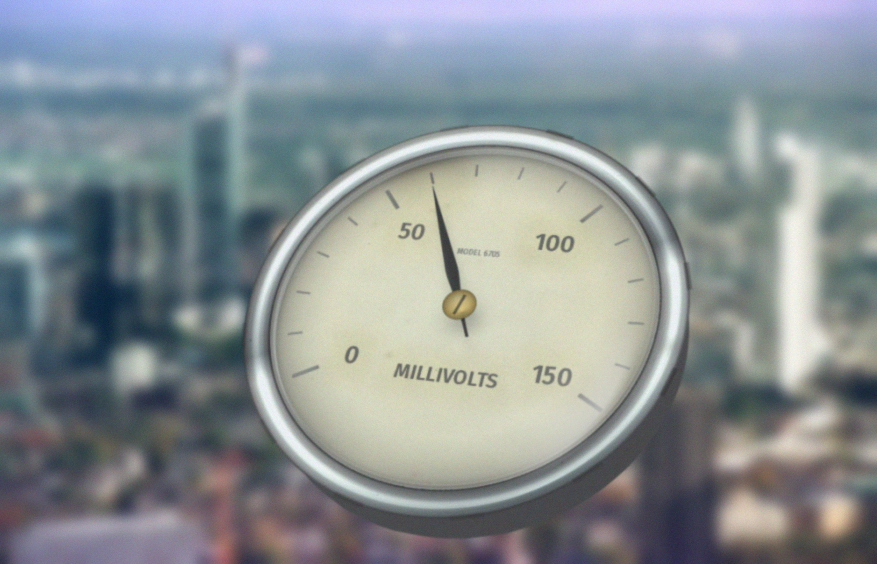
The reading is mV 60
